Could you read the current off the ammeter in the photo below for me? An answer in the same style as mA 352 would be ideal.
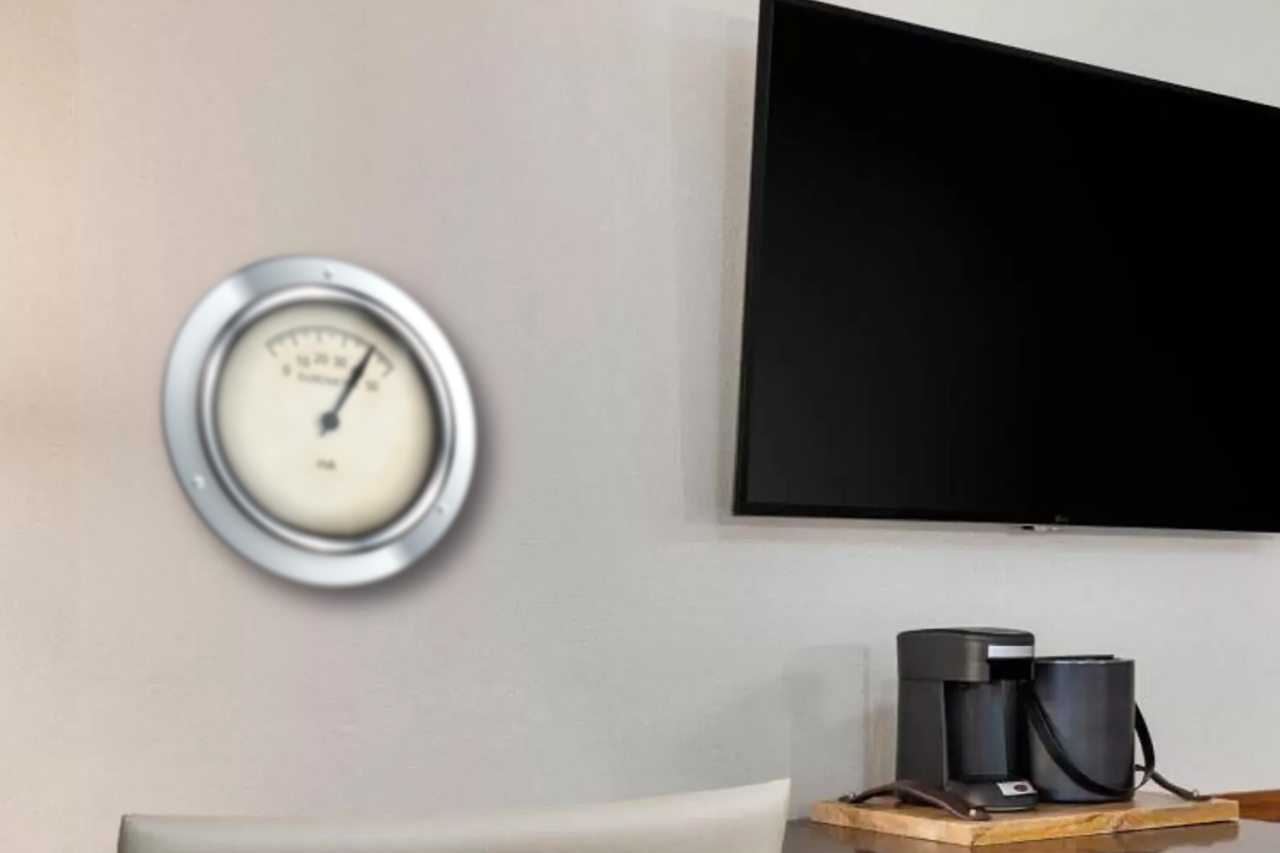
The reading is mA 40
